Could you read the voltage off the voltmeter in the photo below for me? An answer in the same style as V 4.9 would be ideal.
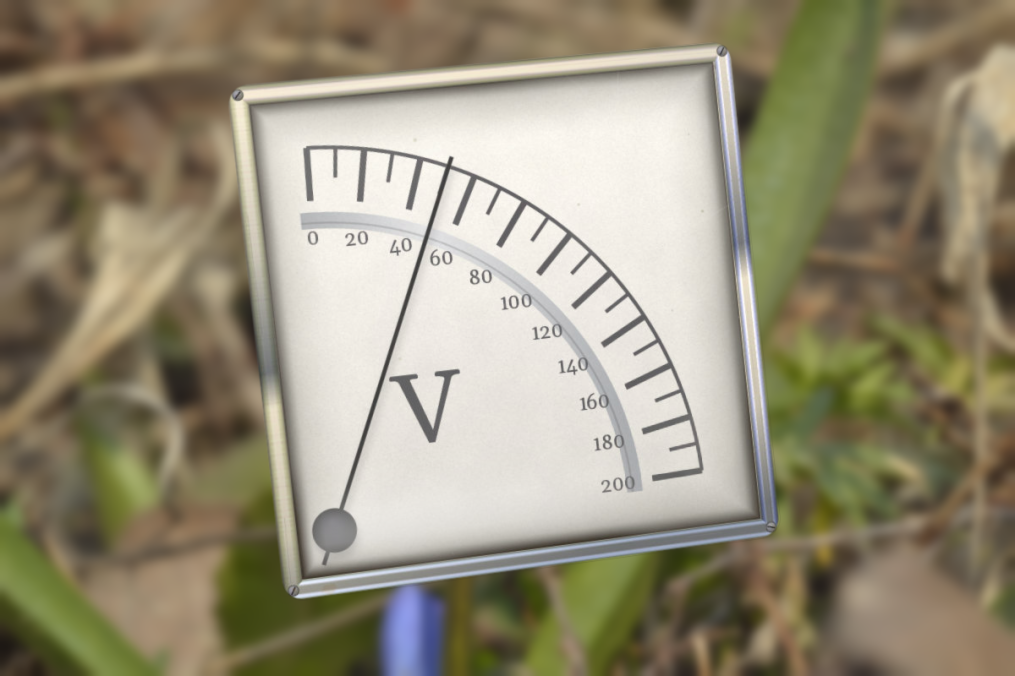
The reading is V 50
